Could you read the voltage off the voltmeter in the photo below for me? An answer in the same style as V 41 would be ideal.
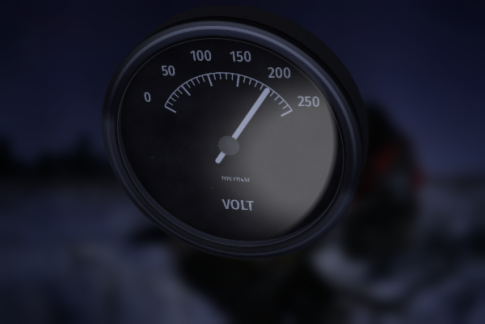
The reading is V 200
